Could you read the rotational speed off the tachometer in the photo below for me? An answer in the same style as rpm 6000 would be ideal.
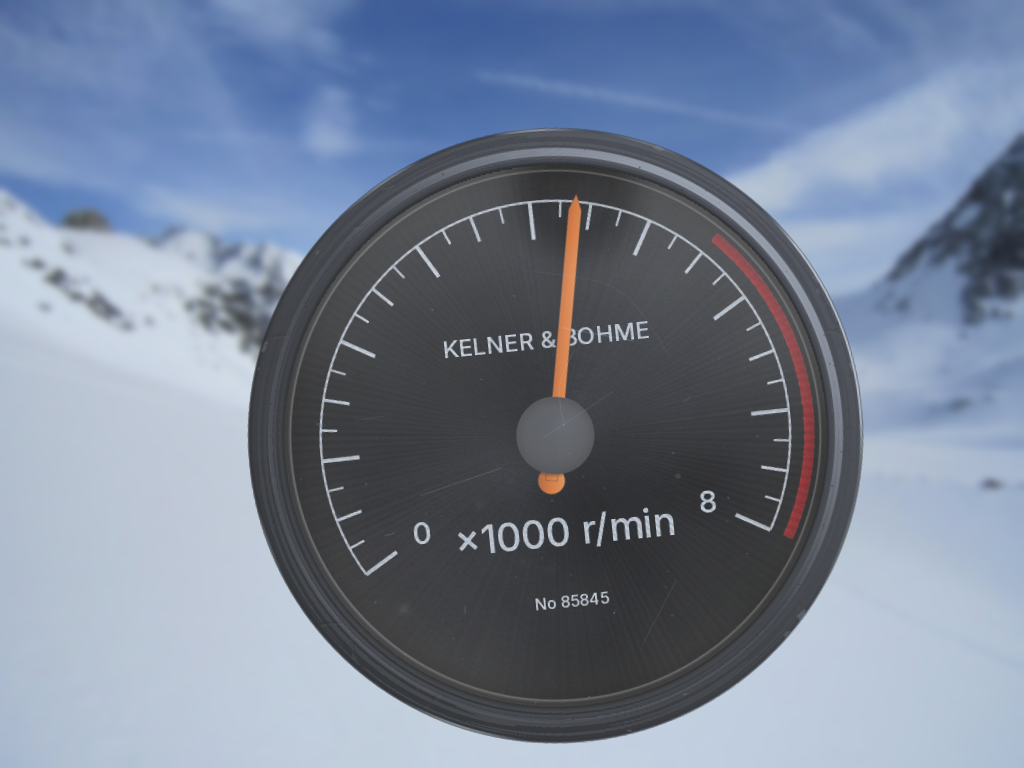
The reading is rpm 4375
